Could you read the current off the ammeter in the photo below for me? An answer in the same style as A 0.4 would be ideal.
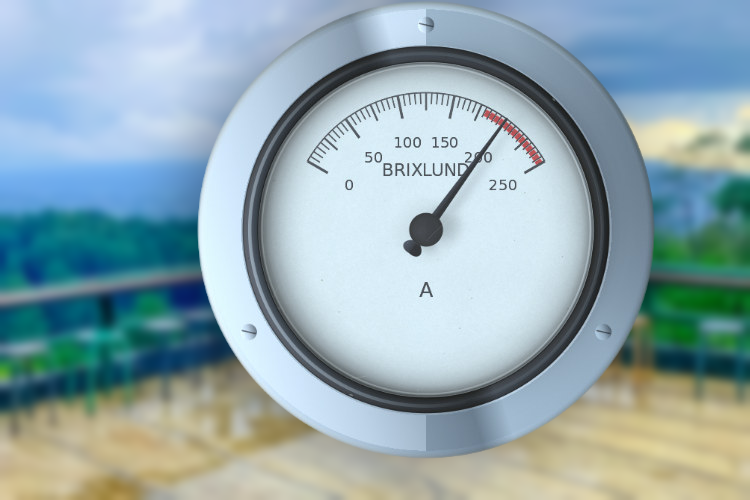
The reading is A 200
